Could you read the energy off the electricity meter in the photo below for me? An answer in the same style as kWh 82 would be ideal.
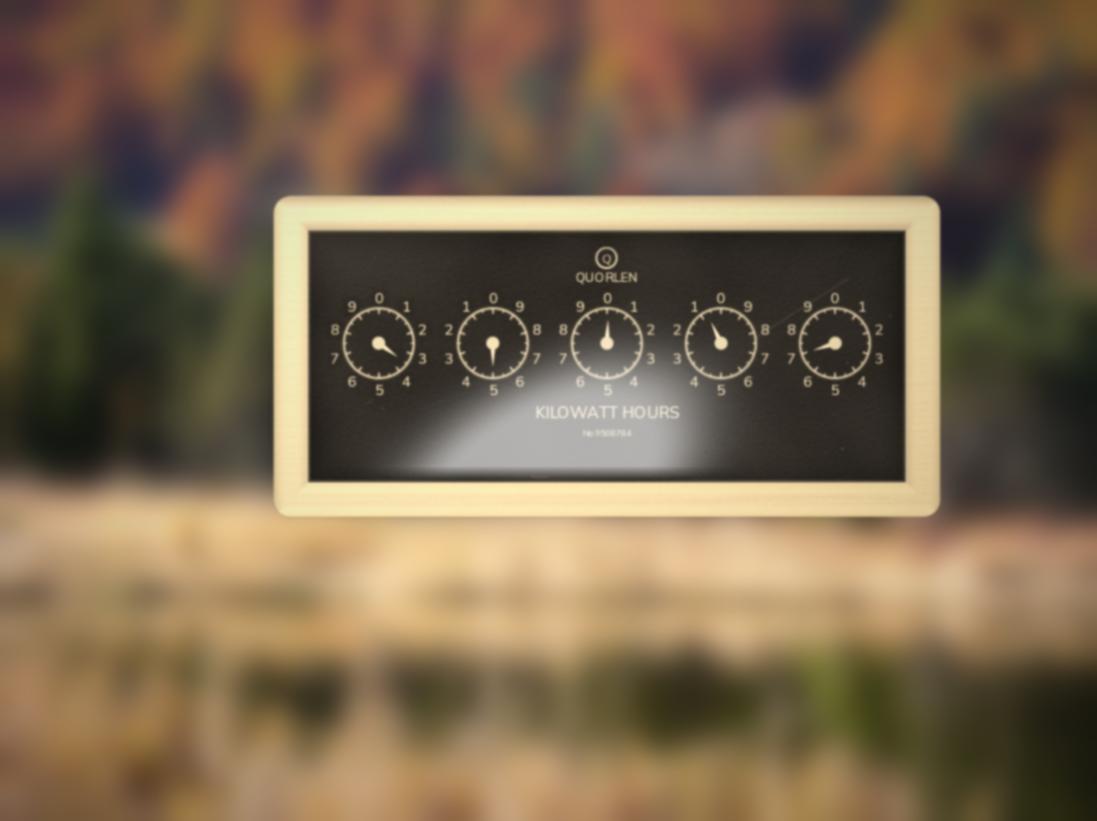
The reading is kWh 35007
